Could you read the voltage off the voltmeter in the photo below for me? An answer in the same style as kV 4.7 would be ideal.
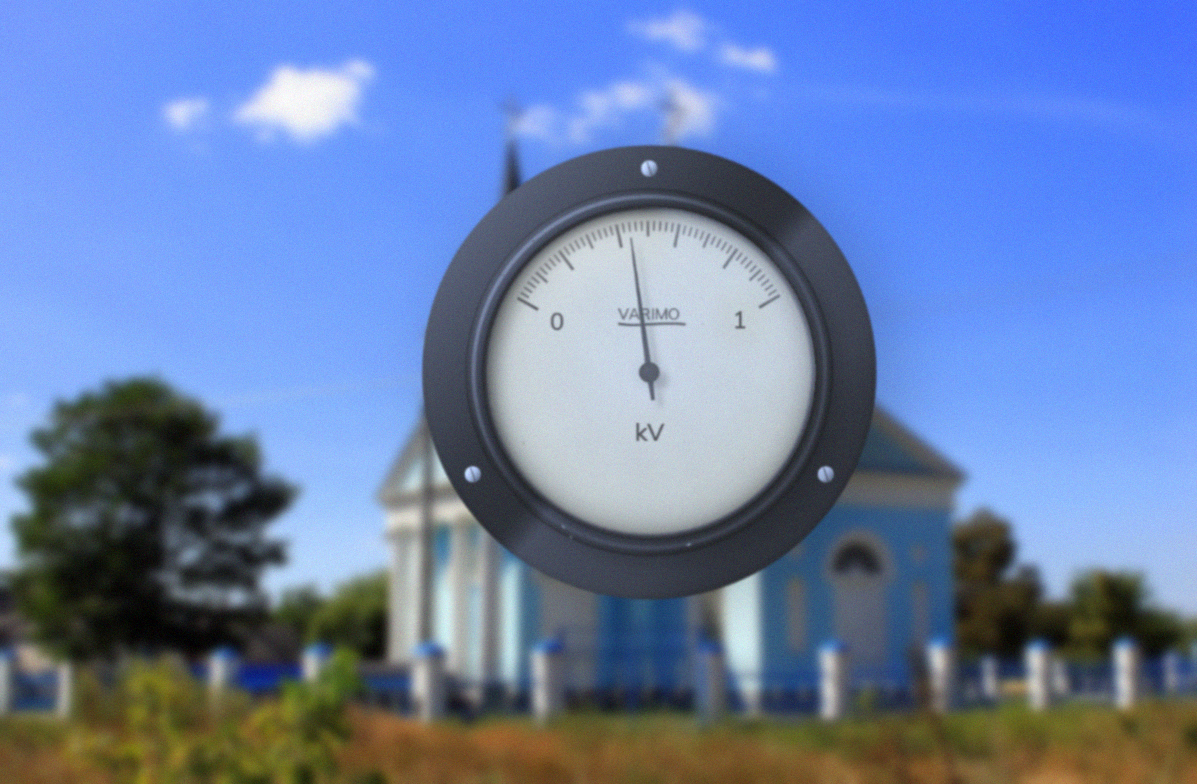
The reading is kV 0.44
